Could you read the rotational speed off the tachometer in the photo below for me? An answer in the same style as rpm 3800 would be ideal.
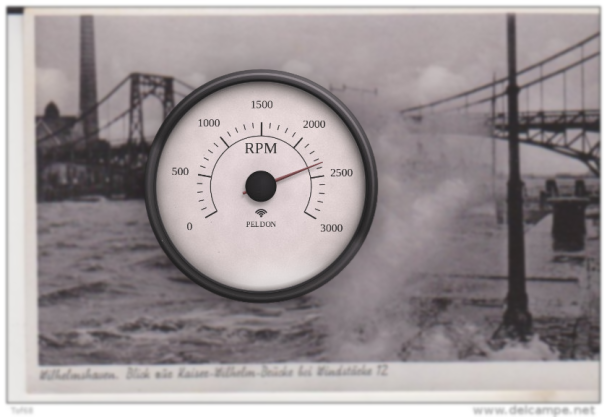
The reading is rpm 2350
